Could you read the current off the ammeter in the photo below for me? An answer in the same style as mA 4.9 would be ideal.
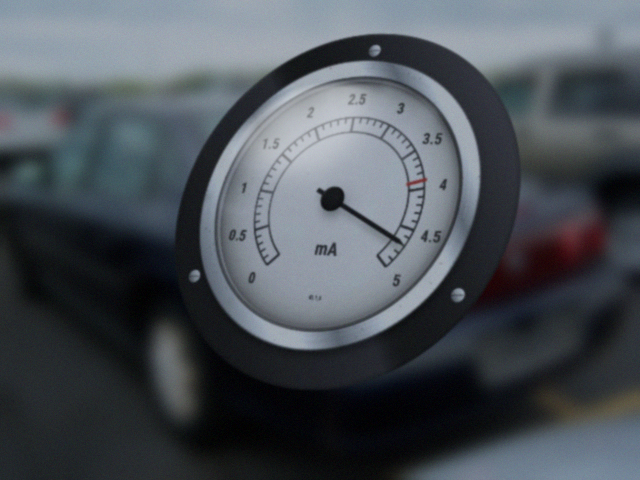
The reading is mA 4.7
